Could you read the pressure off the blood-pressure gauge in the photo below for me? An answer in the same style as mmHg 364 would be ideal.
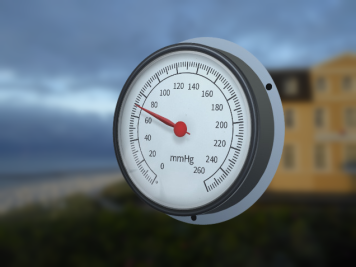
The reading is mmHg 70
